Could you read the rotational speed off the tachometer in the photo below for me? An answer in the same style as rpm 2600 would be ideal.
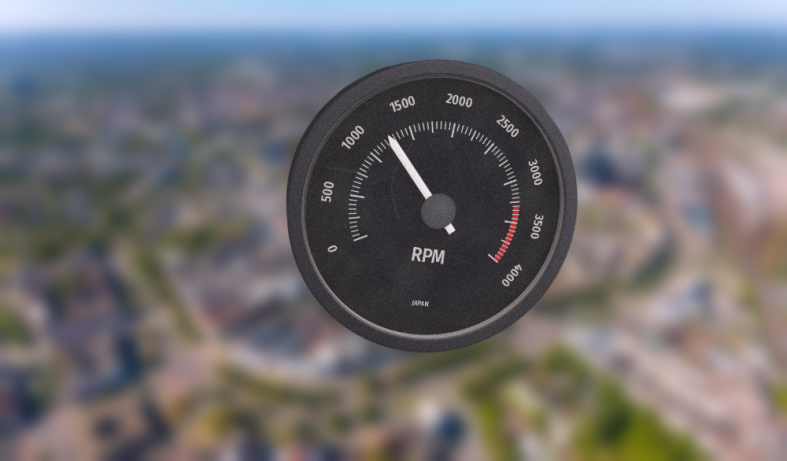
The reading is rpm 1250
